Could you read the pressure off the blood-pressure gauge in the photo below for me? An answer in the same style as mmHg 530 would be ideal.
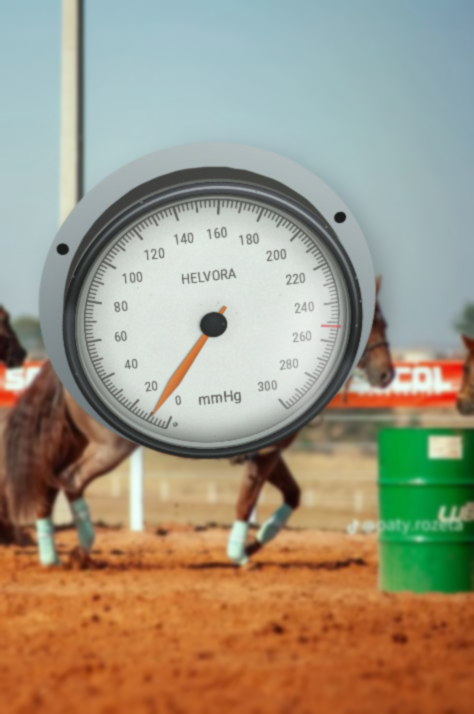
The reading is mmHg 10
